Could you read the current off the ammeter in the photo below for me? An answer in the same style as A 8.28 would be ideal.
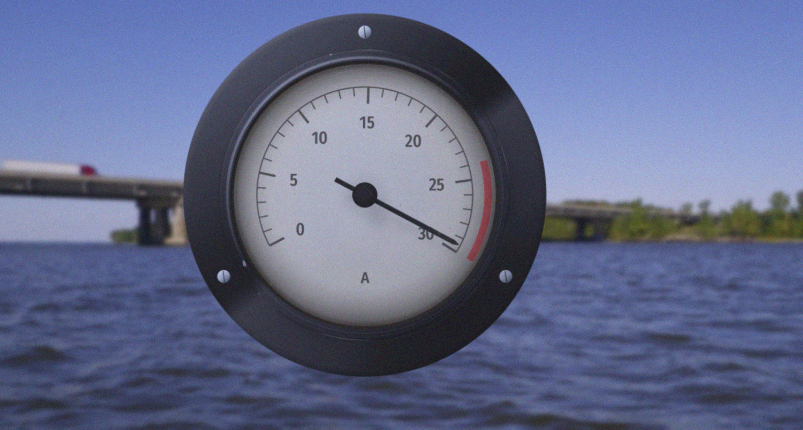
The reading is A 29.5
